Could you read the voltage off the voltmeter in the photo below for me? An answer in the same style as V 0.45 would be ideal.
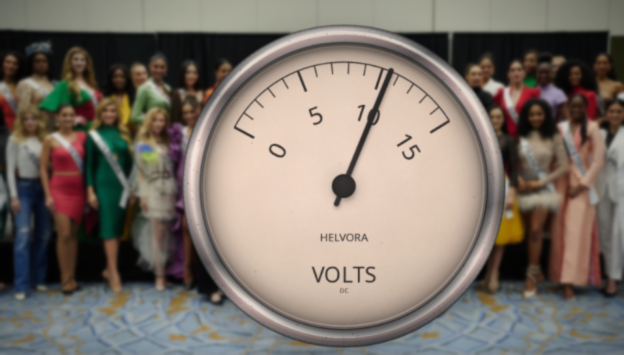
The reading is V 10.5
